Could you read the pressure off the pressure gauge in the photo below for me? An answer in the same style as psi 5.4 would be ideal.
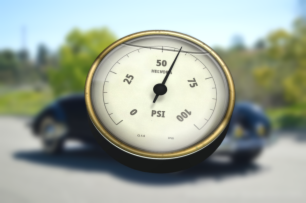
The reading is psi 57.5
